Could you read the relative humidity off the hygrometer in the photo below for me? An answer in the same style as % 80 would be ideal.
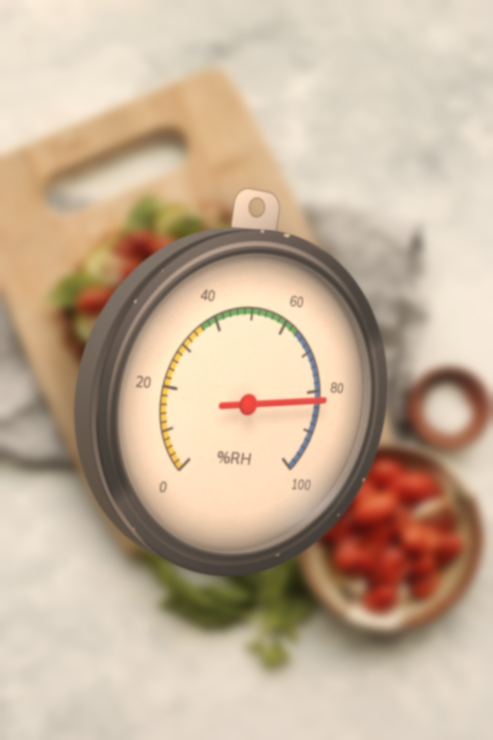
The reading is % 82
